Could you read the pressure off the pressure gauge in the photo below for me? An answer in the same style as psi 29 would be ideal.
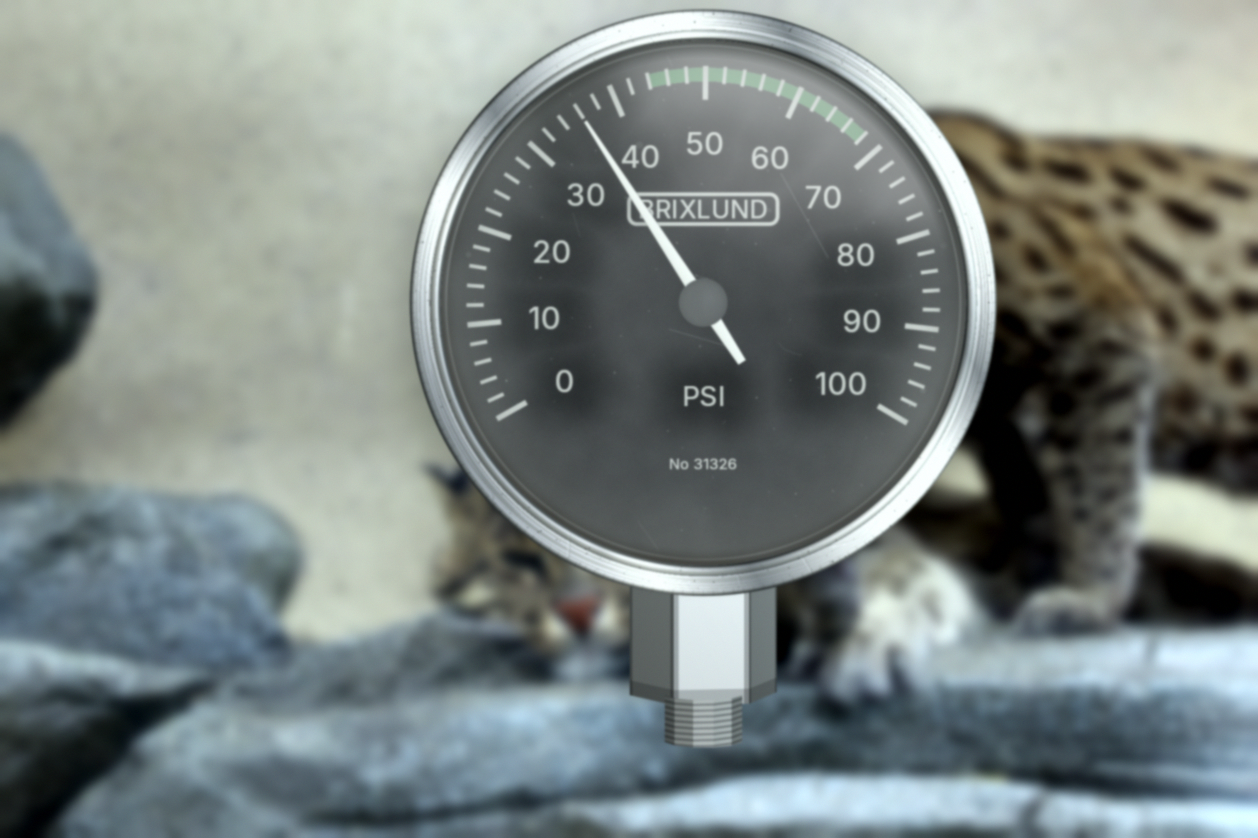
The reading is psi 36
